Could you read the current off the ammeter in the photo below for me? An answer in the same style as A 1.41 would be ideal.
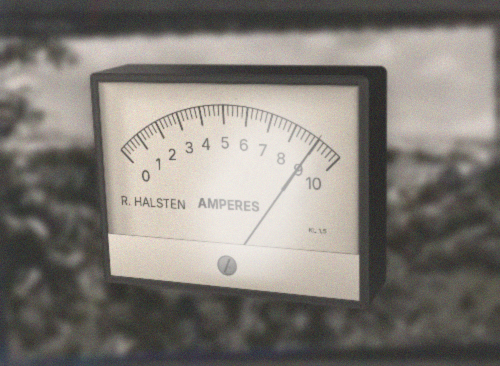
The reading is A 9
